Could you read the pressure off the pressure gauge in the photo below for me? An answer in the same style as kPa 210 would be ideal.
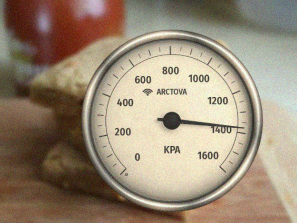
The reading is kPa 1375
